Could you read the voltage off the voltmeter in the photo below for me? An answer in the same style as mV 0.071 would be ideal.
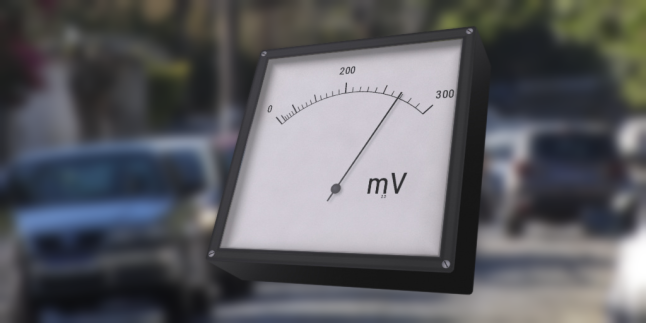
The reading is mV 270
